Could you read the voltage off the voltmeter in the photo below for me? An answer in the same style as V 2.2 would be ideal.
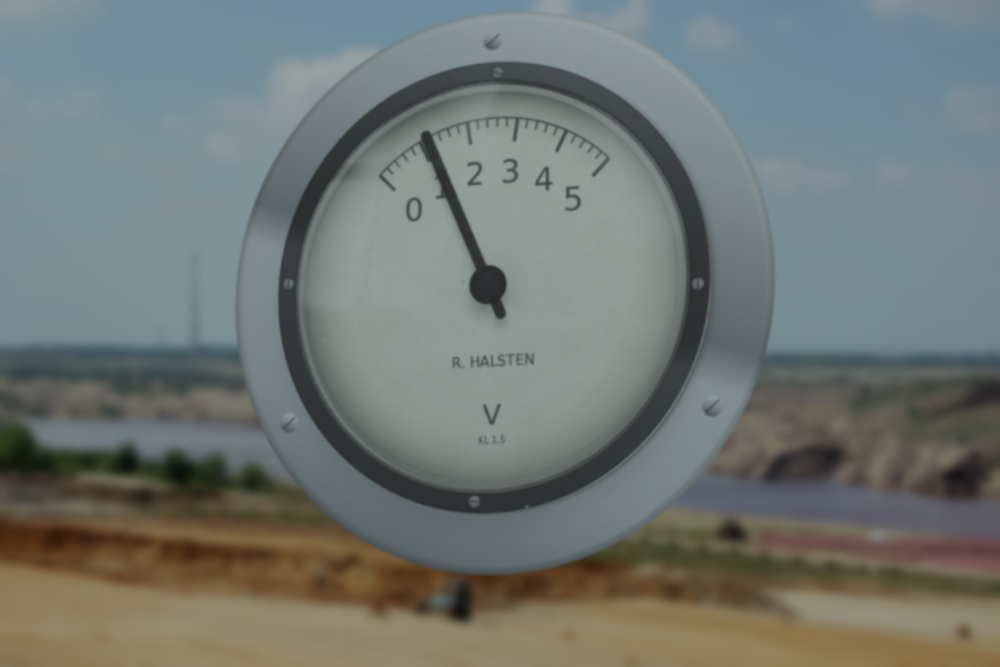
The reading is V 1.2
